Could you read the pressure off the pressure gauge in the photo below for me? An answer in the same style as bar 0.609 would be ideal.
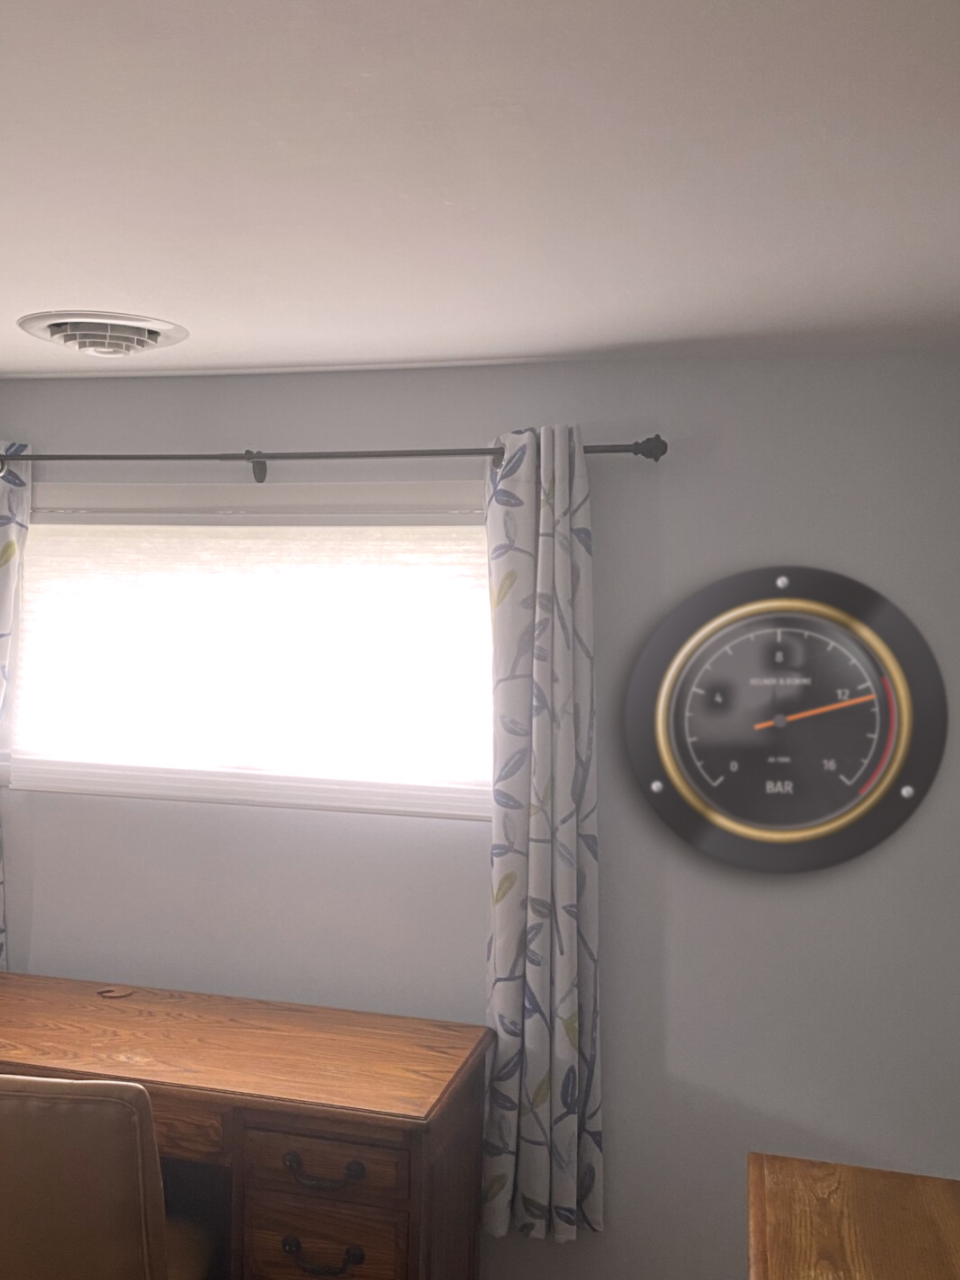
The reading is bar 12.5
